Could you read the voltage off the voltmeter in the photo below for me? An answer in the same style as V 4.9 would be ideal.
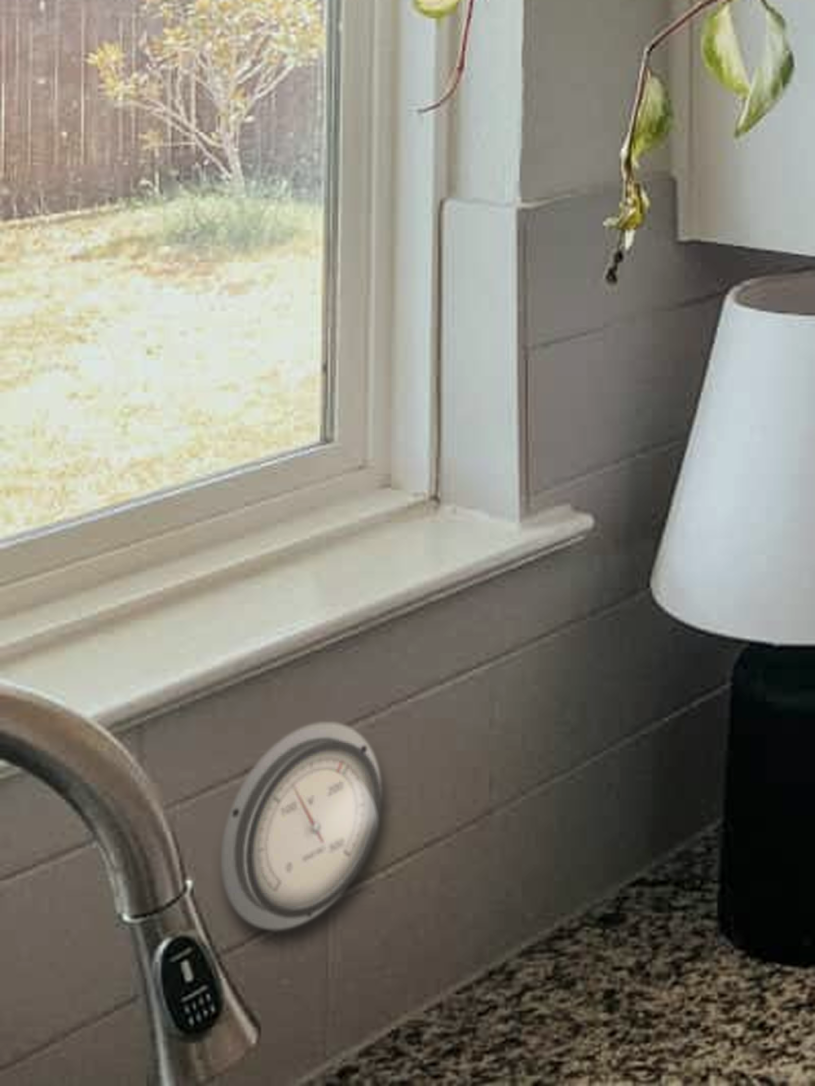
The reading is V 120
